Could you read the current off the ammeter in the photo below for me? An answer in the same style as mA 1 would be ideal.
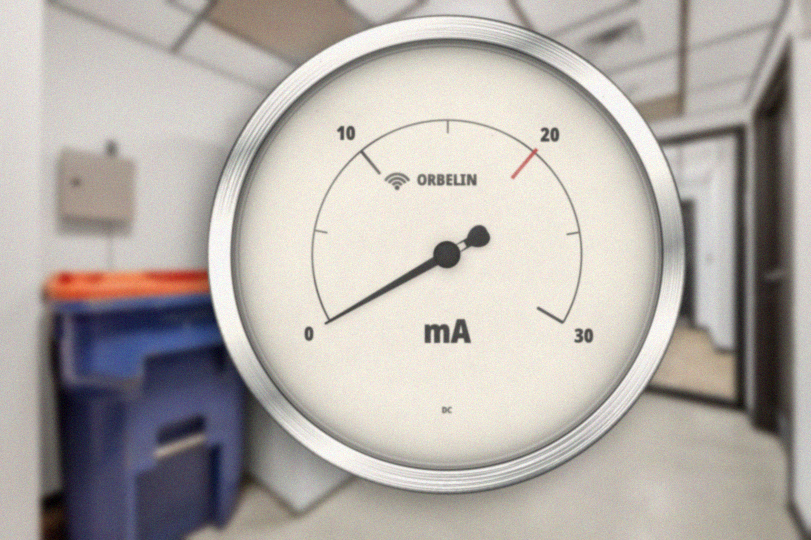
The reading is mA 0
